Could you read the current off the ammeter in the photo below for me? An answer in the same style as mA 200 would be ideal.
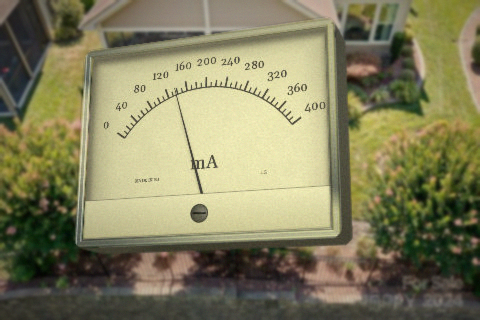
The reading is mA 140
